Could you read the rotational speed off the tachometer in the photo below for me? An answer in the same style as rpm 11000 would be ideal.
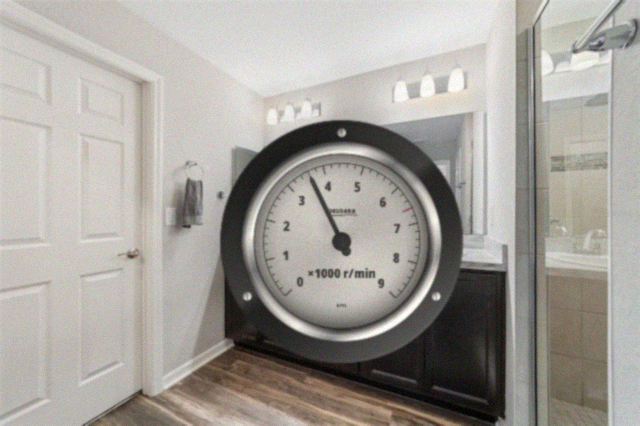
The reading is rpm 3600
